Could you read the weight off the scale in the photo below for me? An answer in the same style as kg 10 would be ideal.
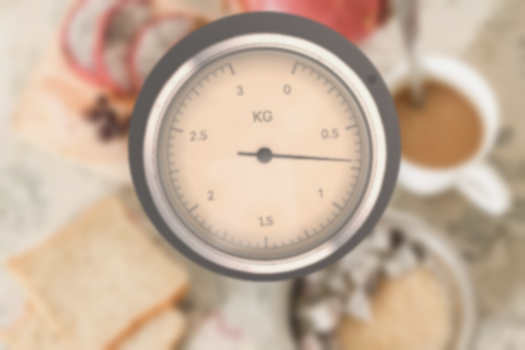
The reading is kg 0.7
